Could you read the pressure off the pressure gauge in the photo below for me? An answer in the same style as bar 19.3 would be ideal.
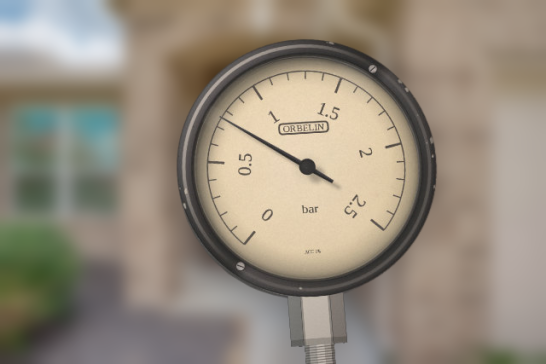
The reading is bar 0.75
